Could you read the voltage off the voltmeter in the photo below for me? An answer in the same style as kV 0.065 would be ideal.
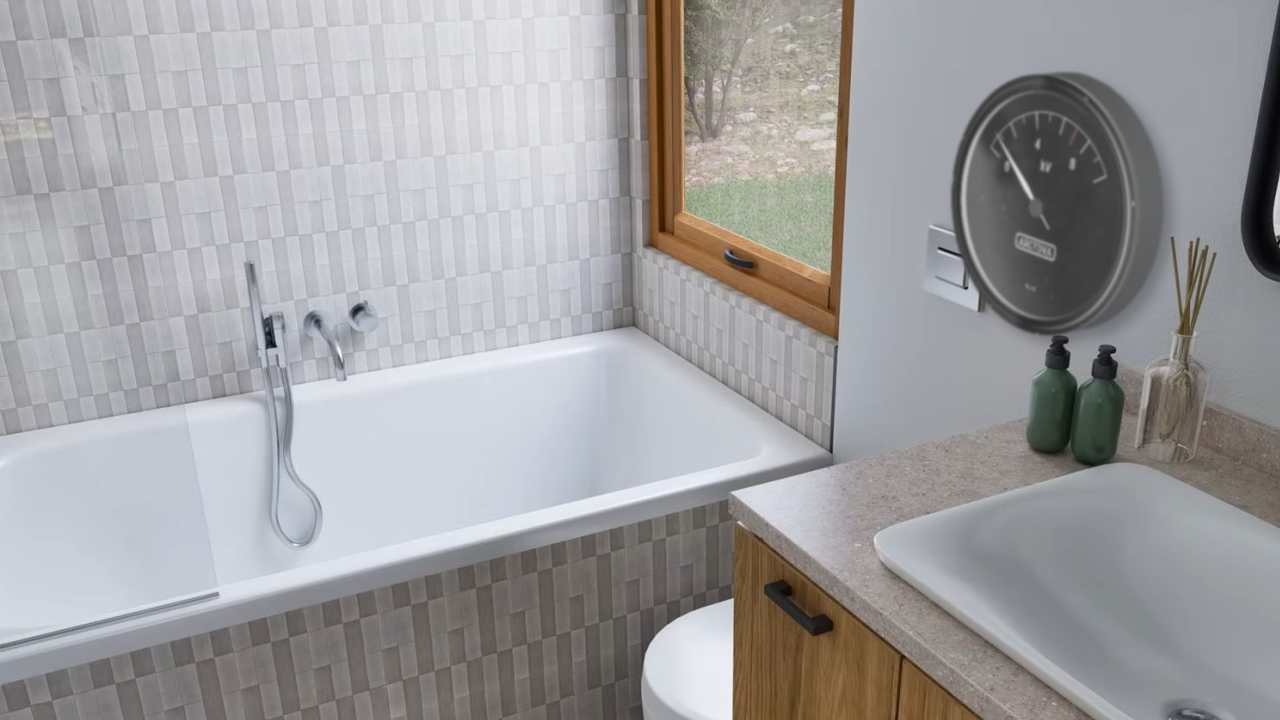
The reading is kV 1
